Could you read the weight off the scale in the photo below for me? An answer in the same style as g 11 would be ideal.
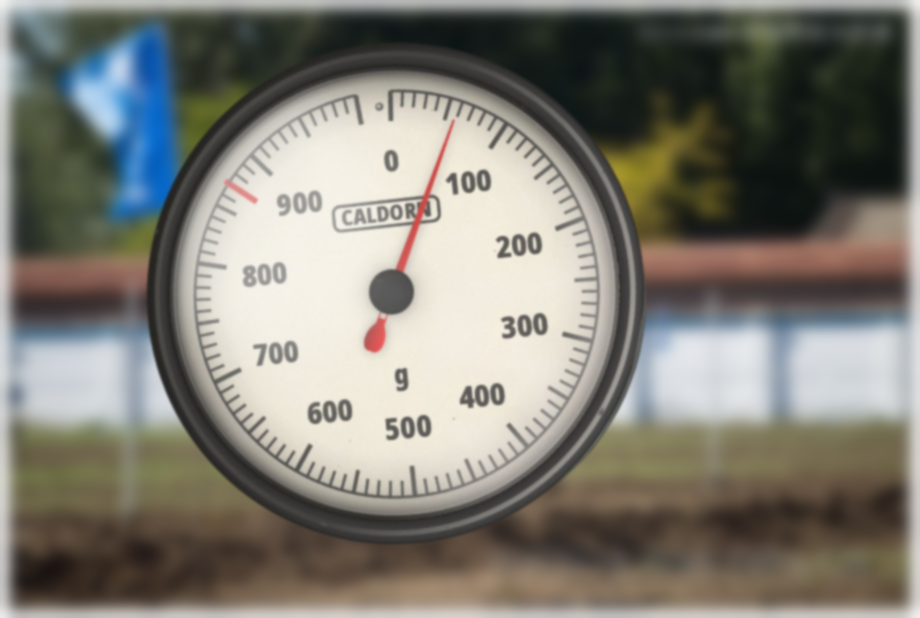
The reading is g 60
